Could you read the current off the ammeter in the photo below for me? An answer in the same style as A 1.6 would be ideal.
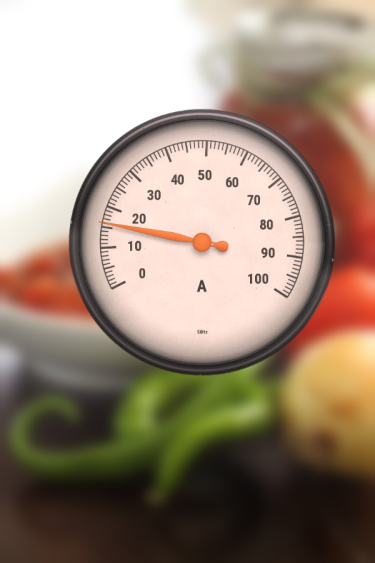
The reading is A 16
